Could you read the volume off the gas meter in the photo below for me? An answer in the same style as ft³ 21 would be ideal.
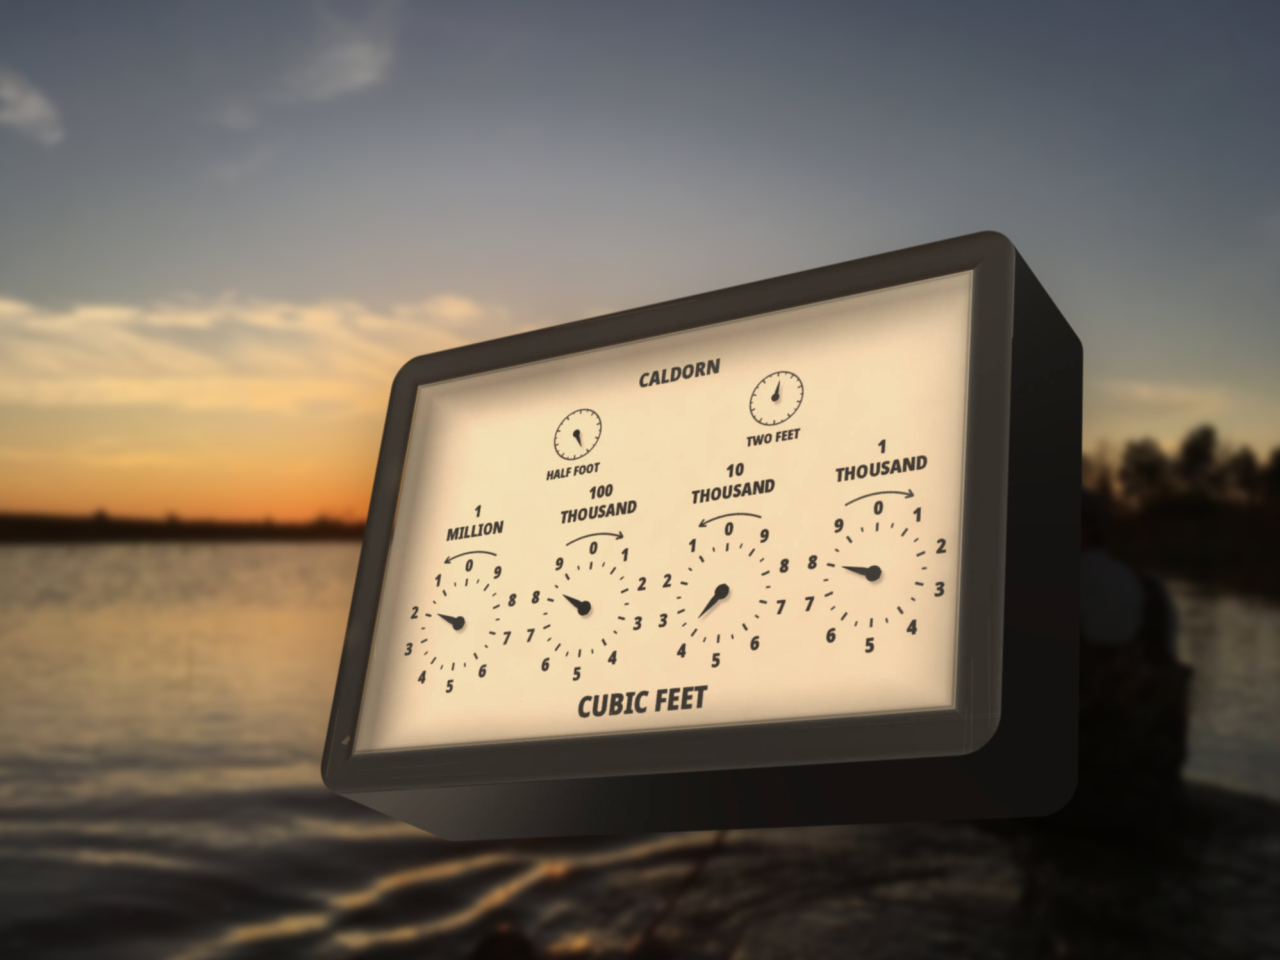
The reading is ft³ 183800
